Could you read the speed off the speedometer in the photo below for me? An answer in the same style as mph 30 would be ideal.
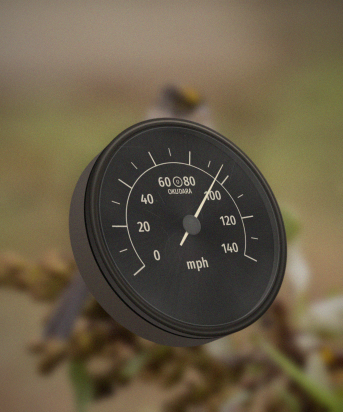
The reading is mph 95
